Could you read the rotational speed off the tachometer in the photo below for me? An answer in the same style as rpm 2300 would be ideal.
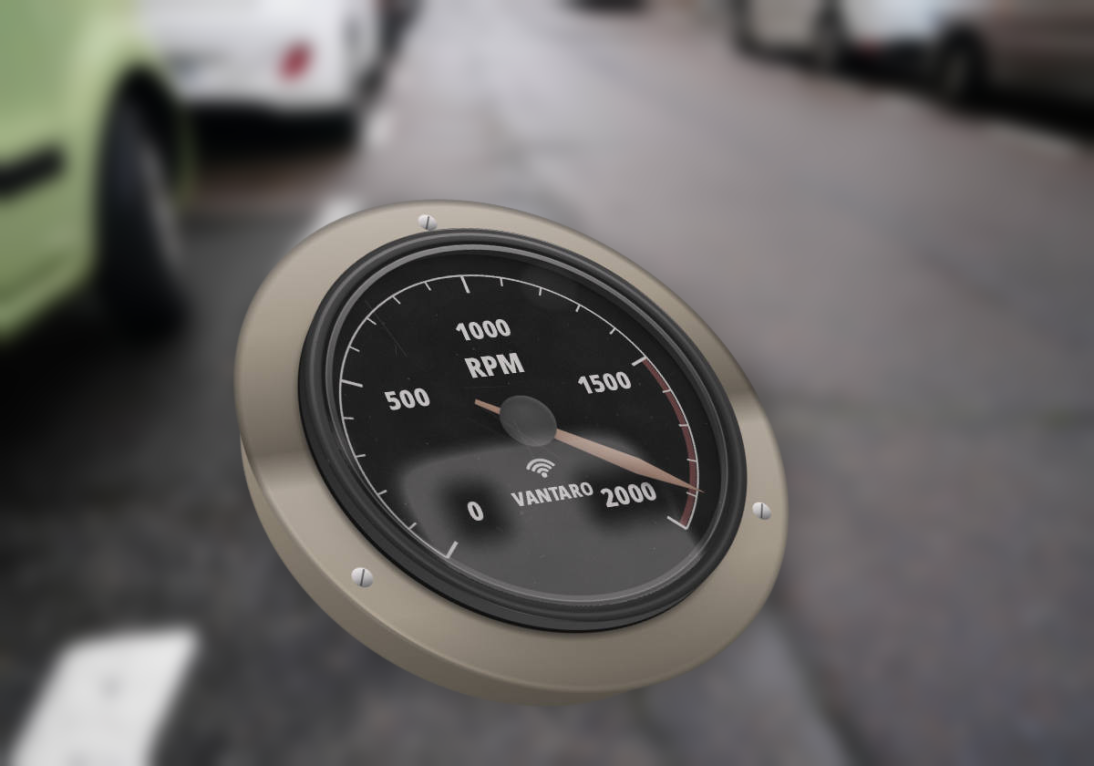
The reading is rpm 1900
